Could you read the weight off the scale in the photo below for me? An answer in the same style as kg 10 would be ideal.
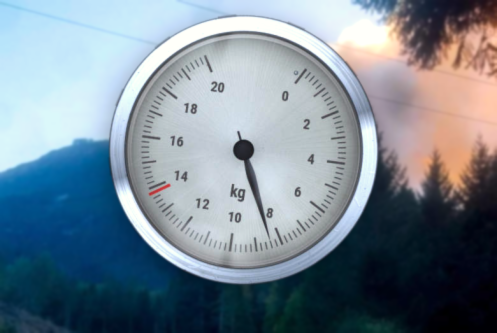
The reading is kg 8.4
